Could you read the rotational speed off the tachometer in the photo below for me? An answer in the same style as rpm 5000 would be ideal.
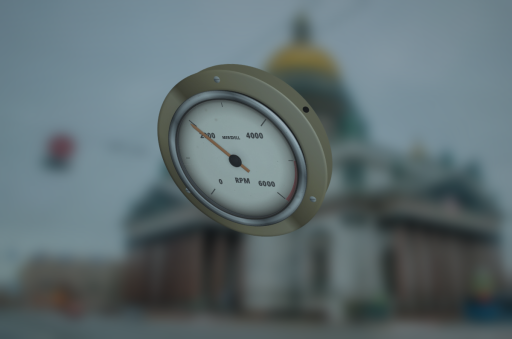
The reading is rpm 2000
